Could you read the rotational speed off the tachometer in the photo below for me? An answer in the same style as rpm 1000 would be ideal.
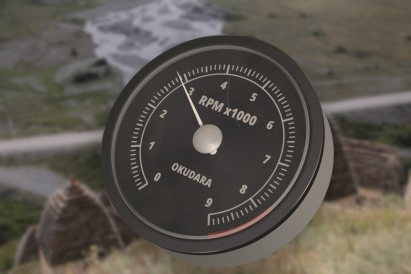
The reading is rpm 2900
